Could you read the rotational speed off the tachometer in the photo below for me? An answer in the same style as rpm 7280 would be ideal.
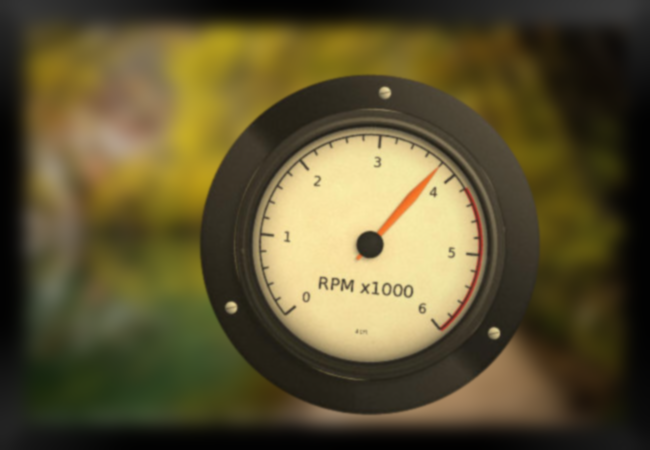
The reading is rpm 3800
